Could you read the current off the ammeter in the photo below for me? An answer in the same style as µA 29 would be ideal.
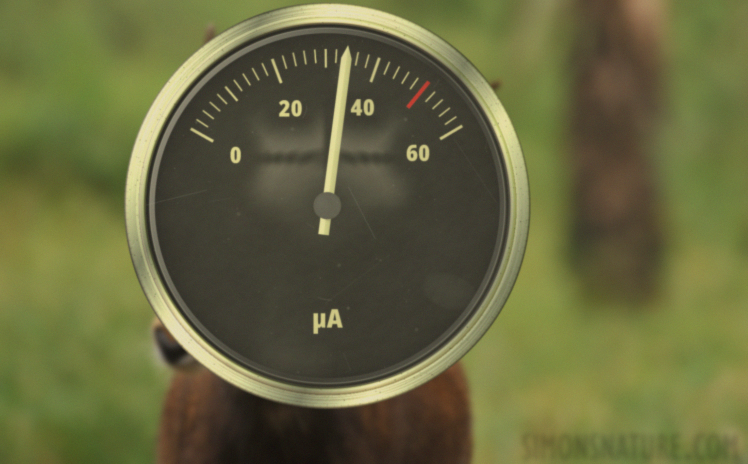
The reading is µA 34
